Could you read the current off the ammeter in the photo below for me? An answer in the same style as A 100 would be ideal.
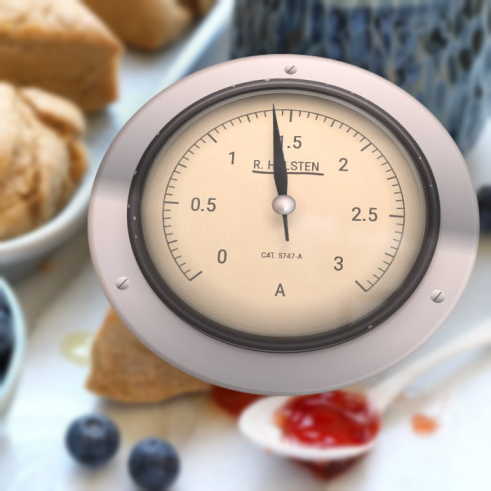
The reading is A 1.4
